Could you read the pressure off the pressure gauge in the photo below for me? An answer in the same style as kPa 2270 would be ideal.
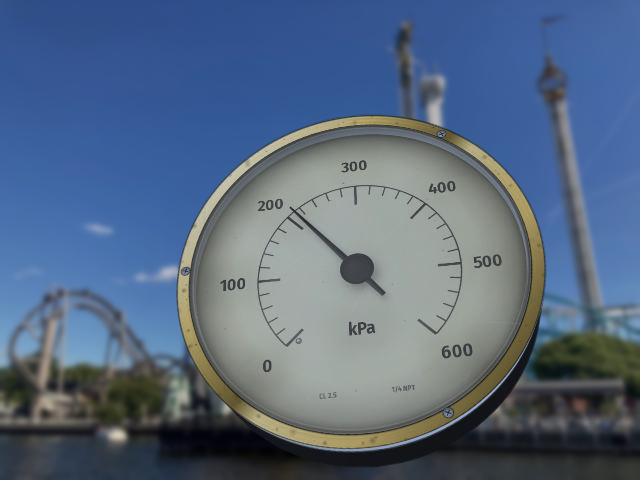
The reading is kPa 210
